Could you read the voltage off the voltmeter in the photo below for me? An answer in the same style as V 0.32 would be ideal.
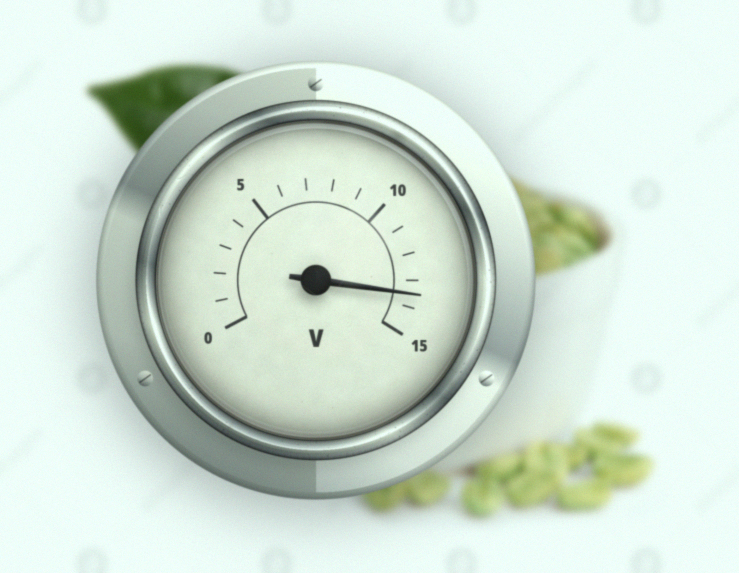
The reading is V 13.5
